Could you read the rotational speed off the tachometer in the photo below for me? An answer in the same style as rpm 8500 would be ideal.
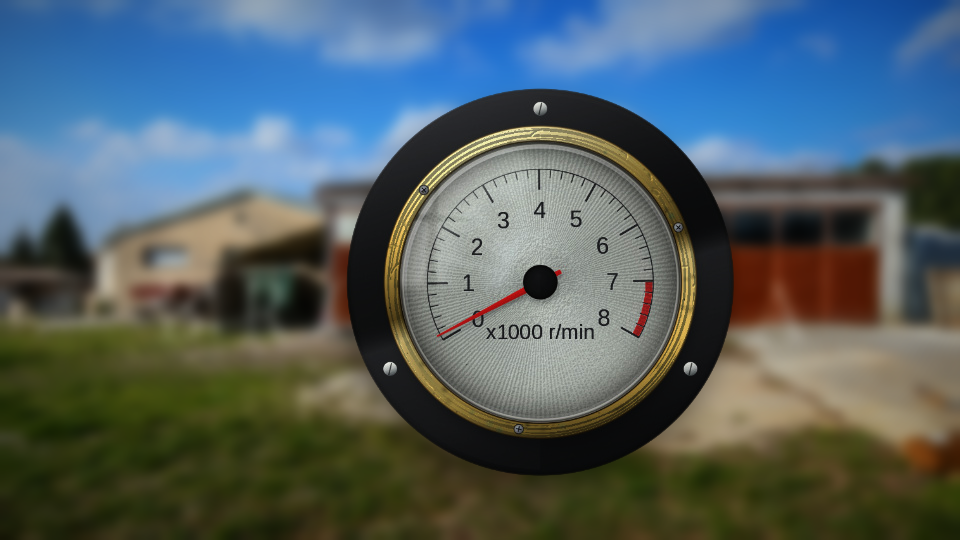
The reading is rpm 100
